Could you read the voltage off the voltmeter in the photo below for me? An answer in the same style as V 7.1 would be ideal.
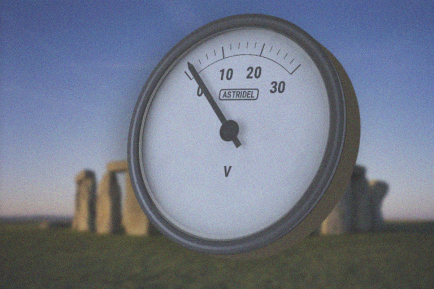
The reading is V 2
